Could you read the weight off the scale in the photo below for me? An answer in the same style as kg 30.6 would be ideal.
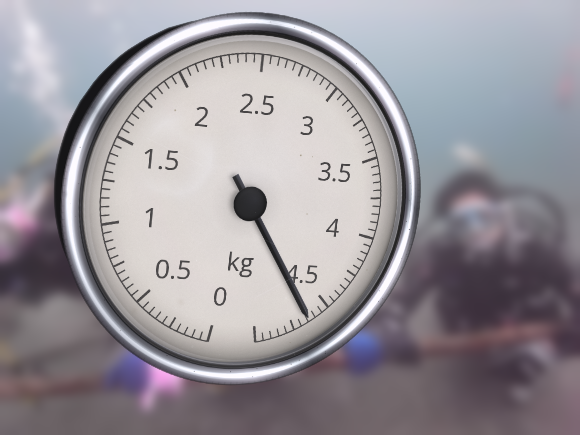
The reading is kg 4.65
